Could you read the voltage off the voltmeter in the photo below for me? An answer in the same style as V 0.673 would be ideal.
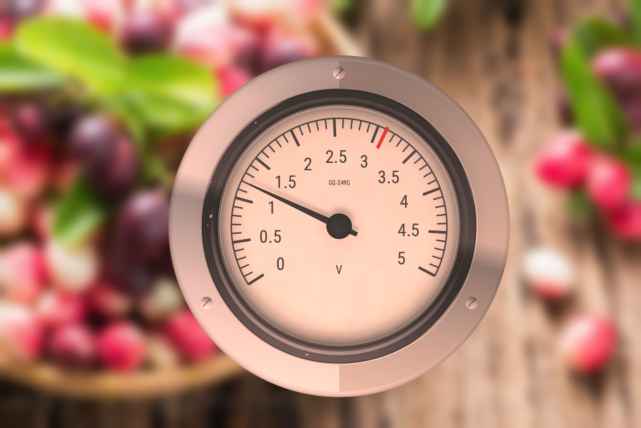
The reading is V 1.2
